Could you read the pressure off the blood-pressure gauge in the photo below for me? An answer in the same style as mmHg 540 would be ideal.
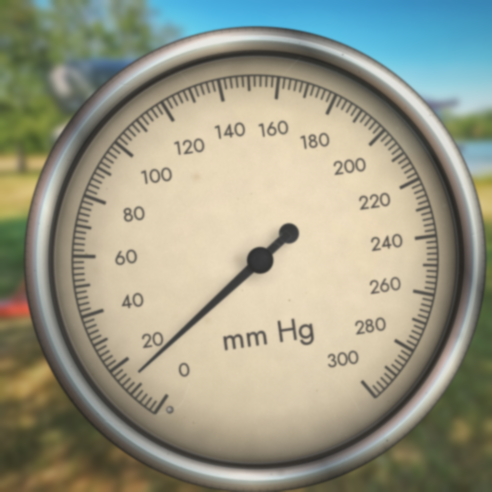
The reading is mmHg 14
